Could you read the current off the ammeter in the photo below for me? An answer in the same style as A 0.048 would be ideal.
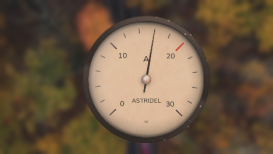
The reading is A 16
